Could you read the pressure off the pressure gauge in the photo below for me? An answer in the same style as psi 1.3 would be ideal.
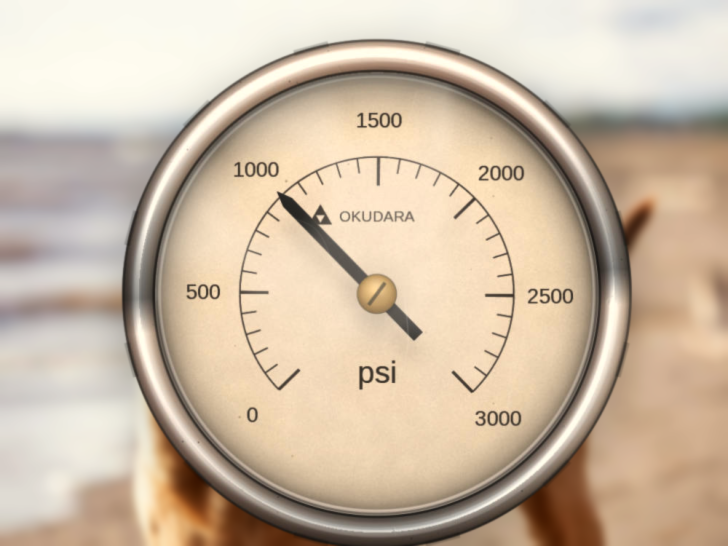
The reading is psi 1000
